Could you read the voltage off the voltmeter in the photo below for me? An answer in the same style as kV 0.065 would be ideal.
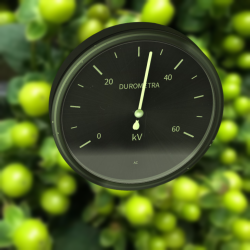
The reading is kV 32.5
